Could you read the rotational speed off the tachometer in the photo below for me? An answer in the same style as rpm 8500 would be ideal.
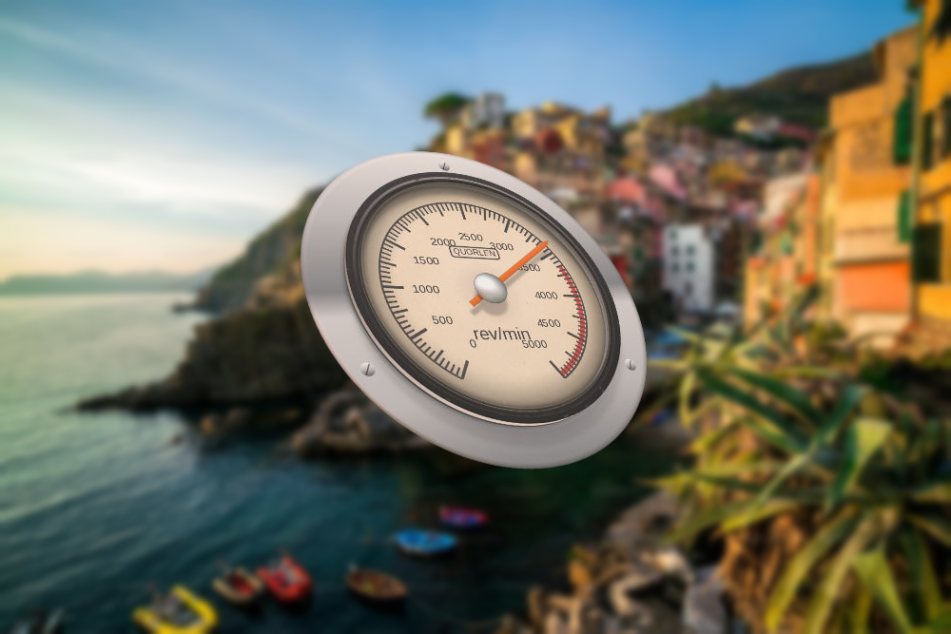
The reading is rpm 3400
